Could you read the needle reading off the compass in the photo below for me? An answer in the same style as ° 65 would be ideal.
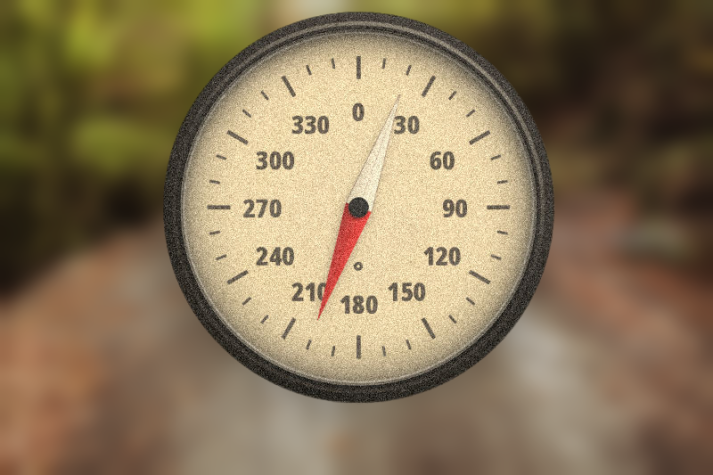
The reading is ° 200
